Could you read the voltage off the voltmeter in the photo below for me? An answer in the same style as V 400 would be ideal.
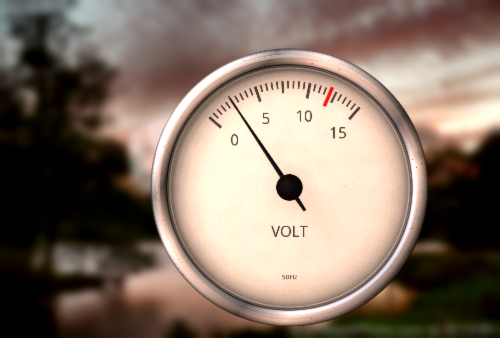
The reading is V 2.5
